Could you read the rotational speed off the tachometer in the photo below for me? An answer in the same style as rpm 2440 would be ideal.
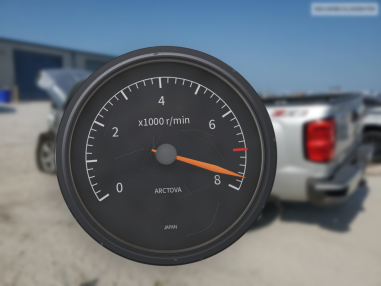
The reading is rpm 7700
